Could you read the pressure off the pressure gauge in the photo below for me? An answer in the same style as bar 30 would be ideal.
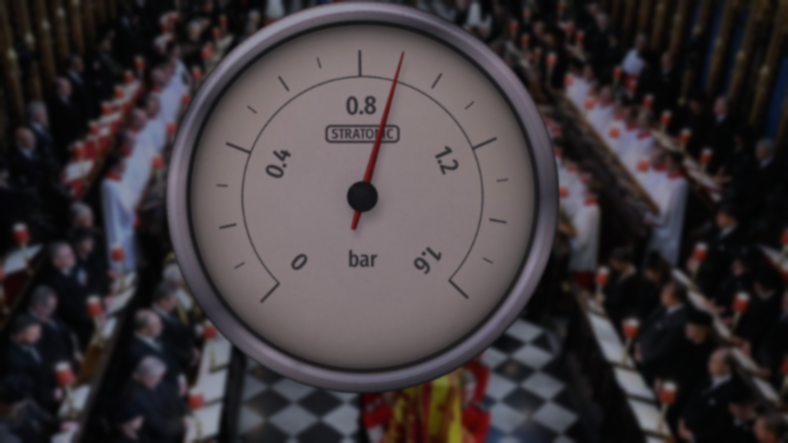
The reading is bar 0.9
